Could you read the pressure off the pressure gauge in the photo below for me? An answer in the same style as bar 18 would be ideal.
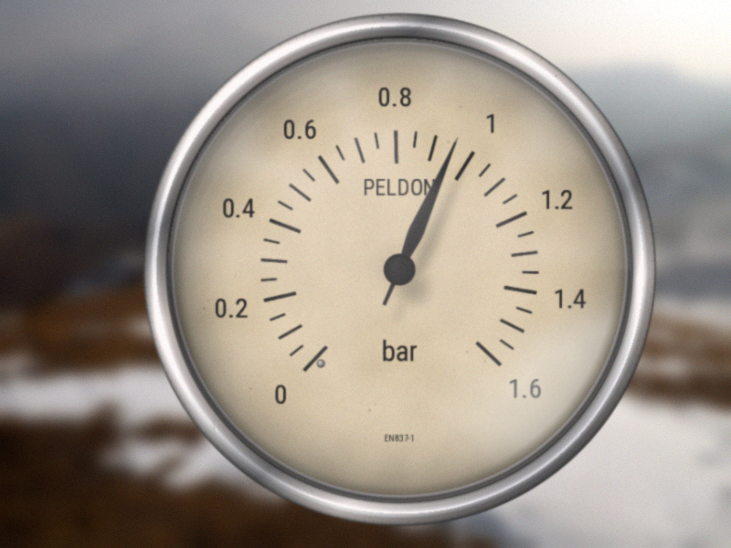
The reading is bar 0.95
